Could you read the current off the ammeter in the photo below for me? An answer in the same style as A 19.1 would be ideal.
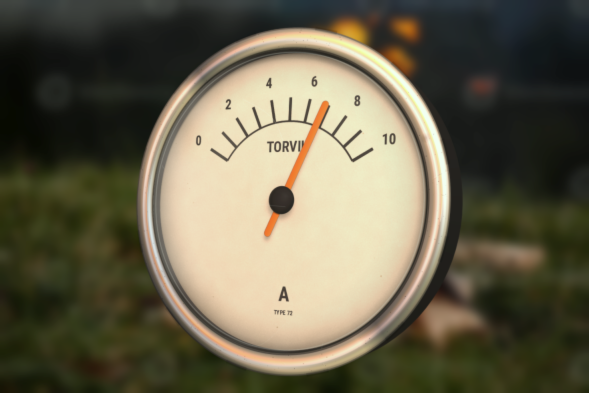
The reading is A 7
